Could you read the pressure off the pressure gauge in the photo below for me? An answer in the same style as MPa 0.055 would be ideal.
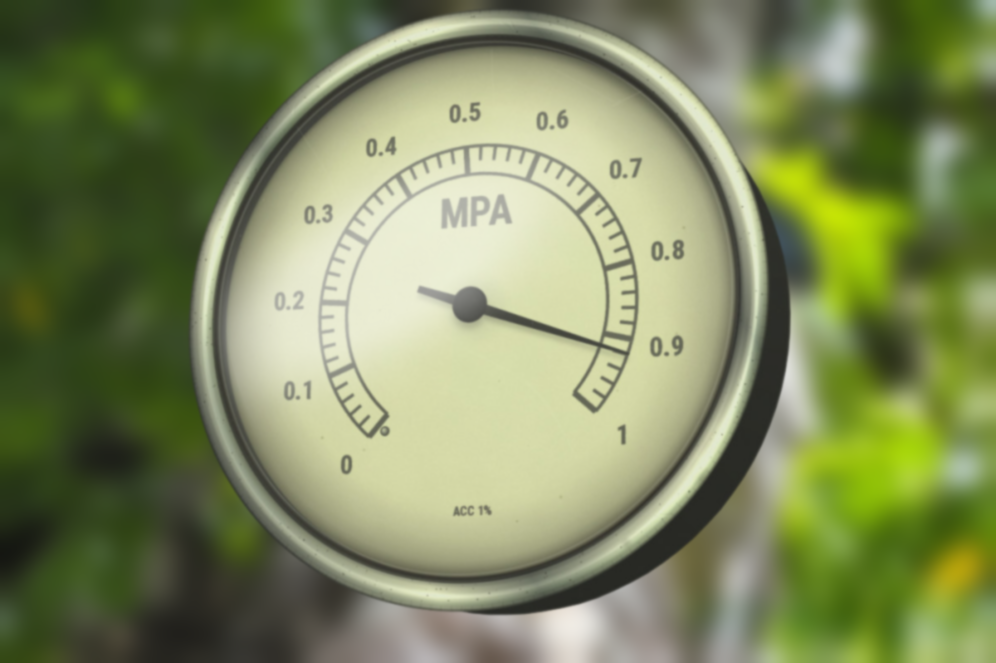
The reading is MPa 0.92
